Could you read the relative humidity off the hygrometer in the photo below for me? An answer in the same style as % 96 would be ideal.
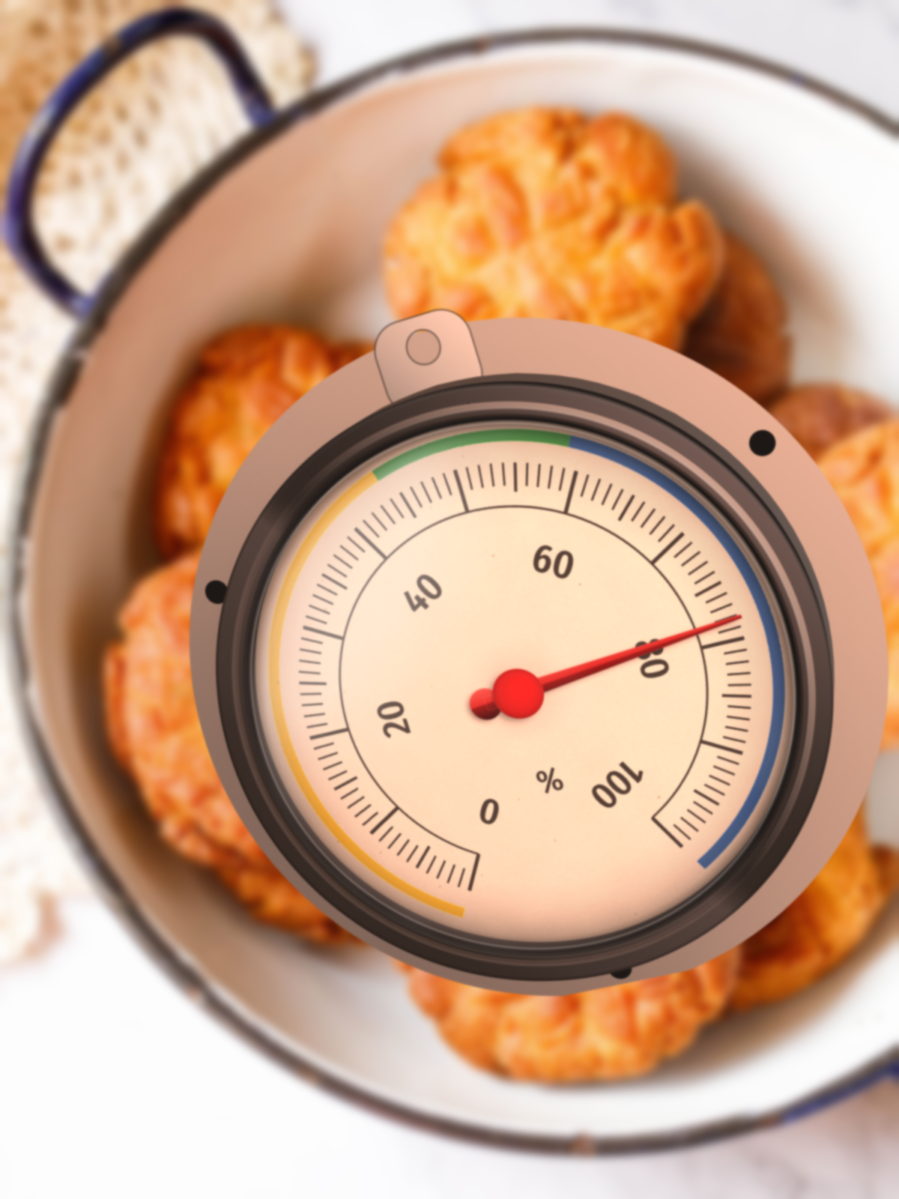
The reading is % 78
